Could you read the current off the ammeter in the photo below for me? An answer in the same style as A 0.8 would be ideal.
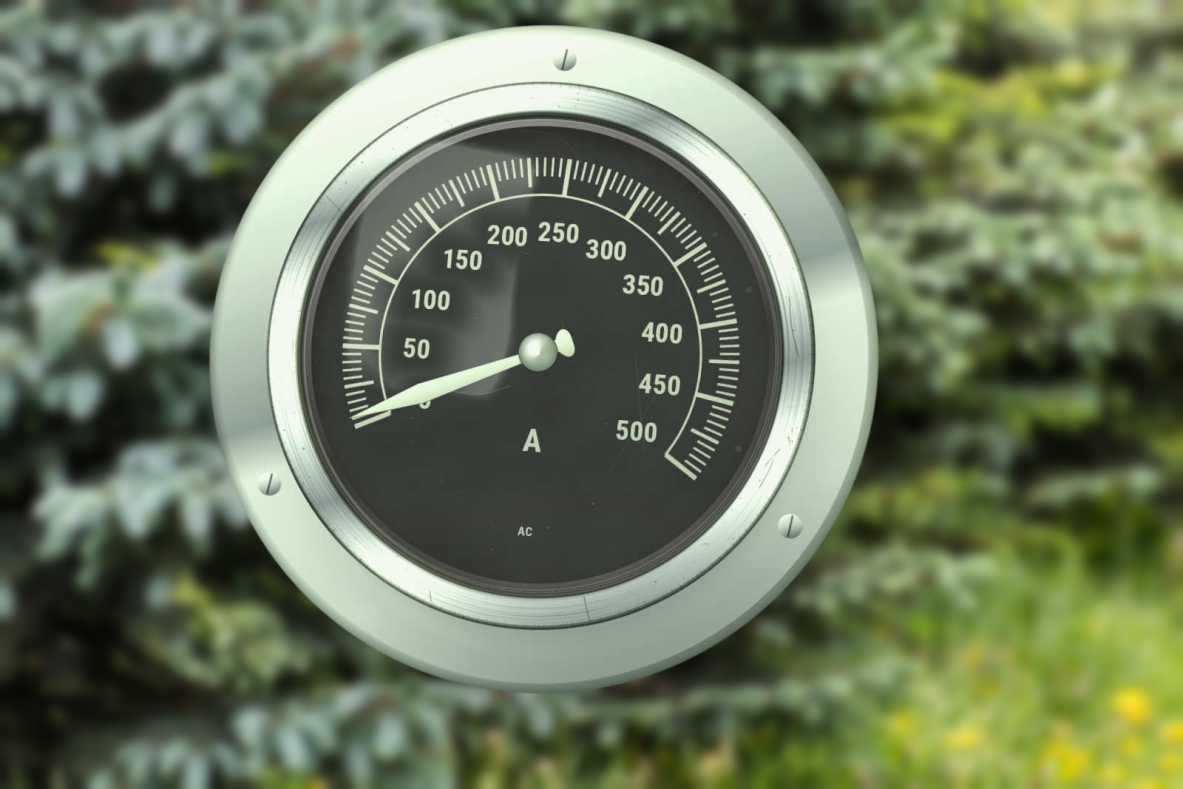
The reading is A 5
